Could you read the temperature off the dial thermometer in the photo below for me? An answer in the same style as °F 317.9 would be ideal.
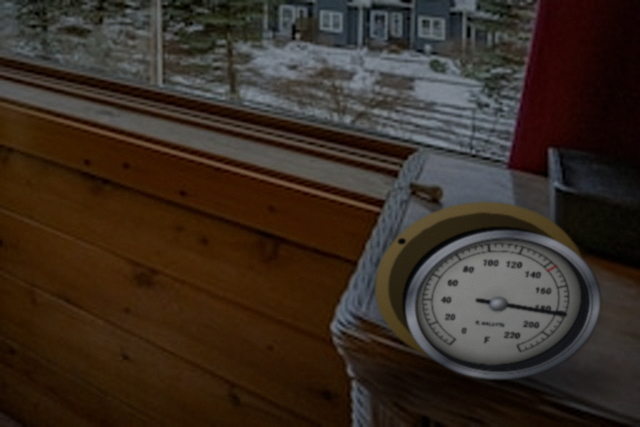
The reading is °F 180
